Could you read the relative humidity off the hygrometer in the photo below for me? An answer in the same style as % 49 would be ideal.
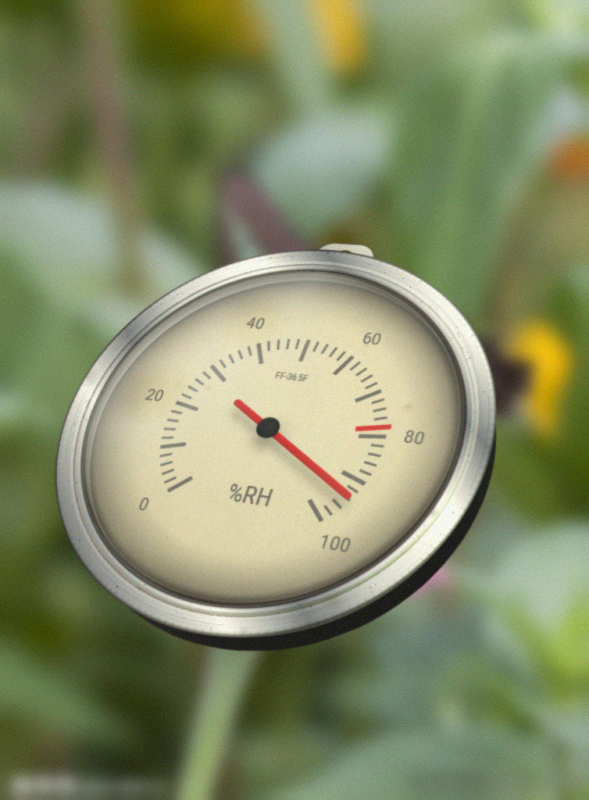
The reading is % 94
